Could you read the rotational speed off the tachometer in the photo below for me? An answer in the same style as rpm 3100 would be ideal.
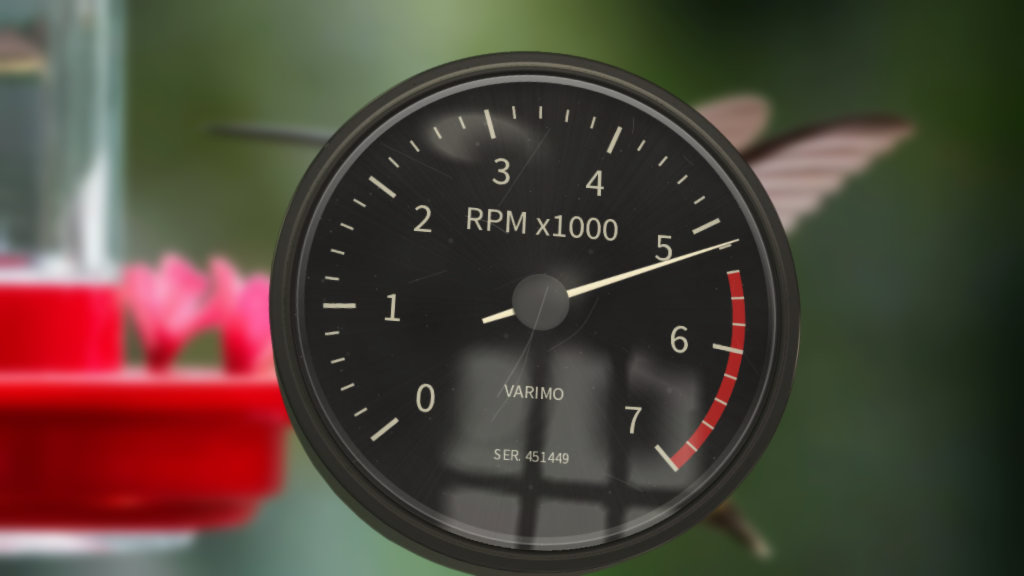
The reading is rpm 5200
